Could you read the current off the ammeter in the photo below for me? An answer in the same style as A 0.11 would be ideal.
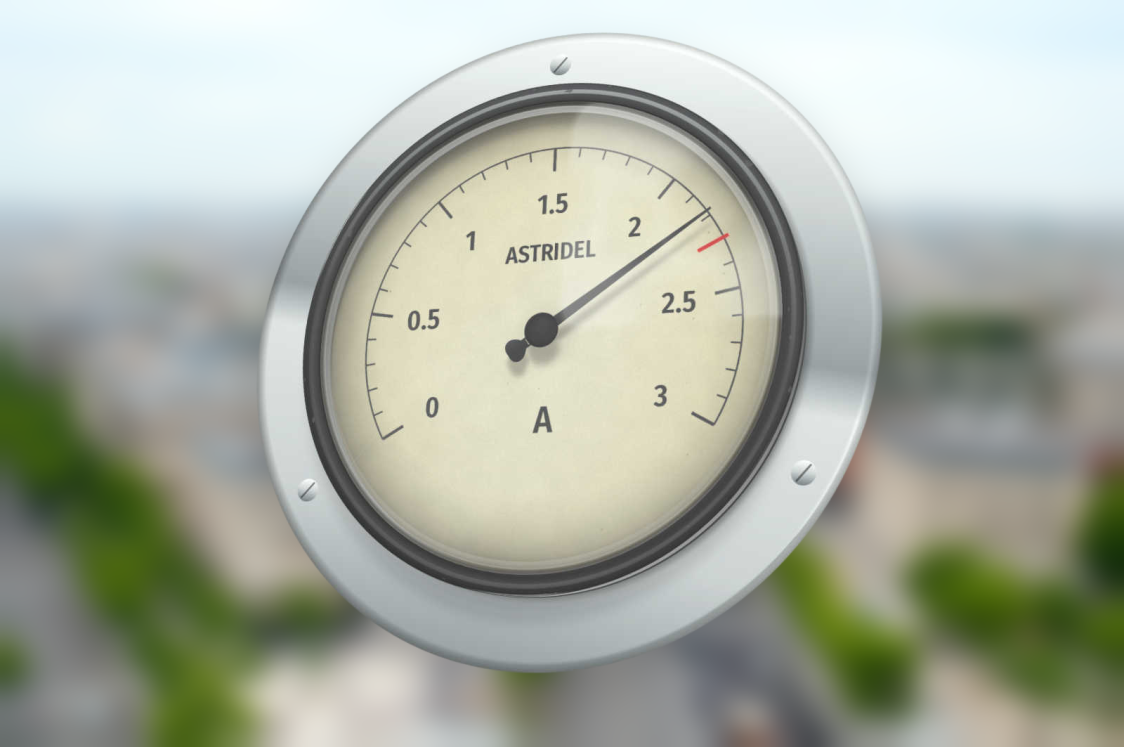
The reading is A 2.2
